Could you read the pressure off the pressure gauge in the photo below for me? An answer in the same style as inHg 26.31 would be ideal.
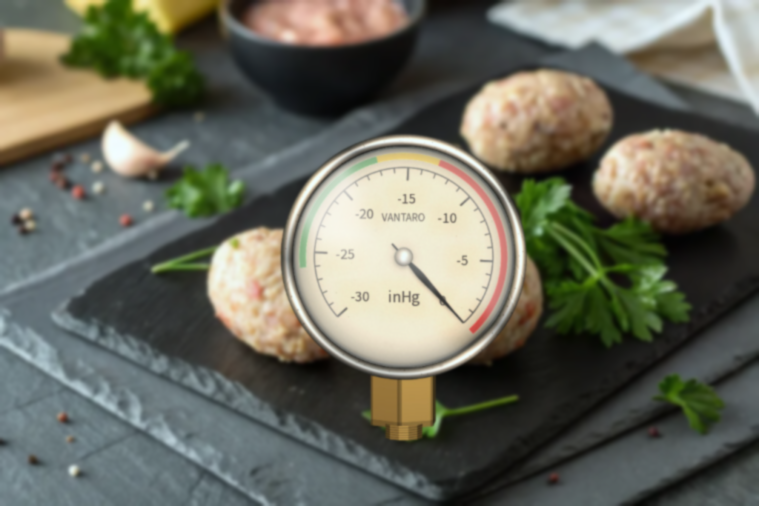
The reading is inHg 0
